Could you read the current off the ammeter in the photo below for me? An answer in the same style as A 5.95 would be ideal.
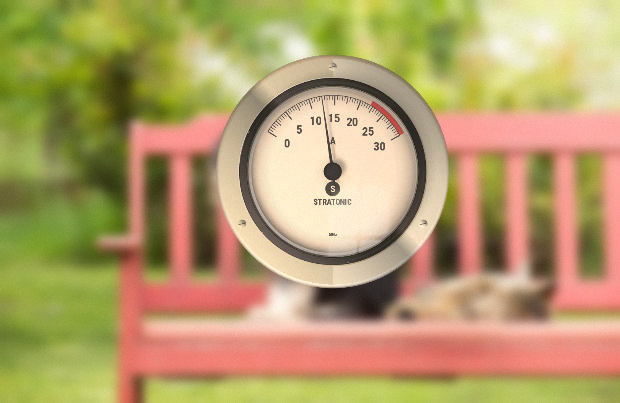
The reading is A 12.5
